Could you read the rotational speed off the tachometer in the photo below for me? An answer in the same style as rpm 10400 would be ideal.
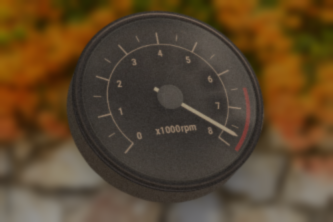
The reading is rpm 7750
